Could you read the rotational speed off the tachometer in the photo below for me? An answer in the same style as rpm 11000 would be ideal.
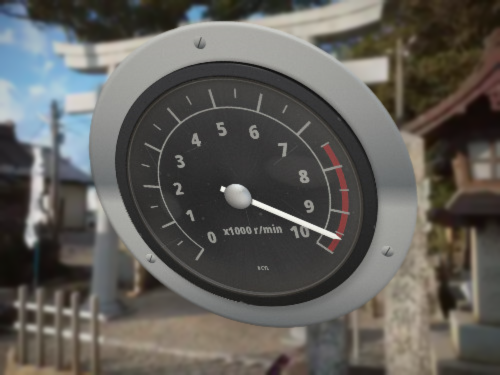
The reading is rpm 9500
